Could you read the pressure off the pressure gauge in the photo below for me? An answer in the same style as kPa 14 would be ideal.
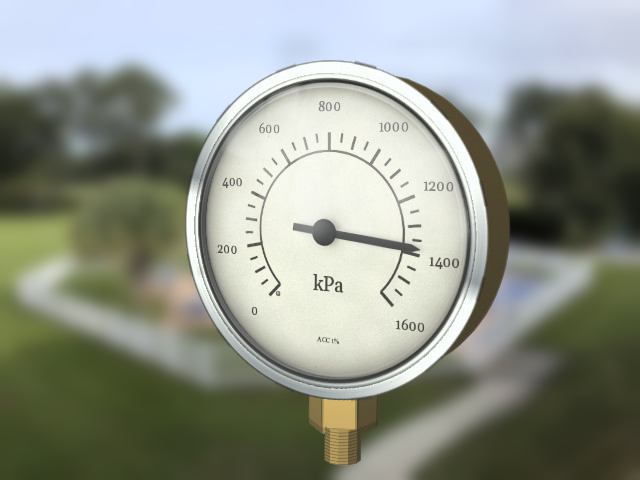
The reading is kPa 1375
